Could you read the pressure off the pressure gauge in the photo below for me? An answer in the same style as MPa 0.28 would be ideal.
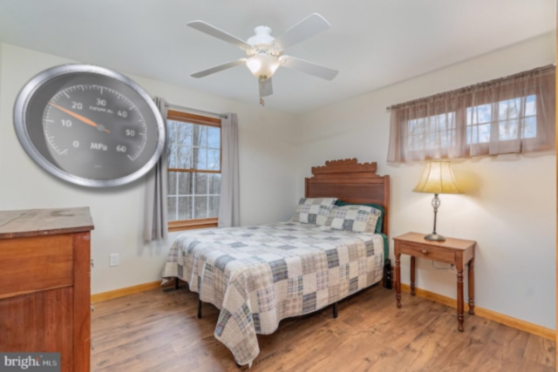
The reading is MPa 15
